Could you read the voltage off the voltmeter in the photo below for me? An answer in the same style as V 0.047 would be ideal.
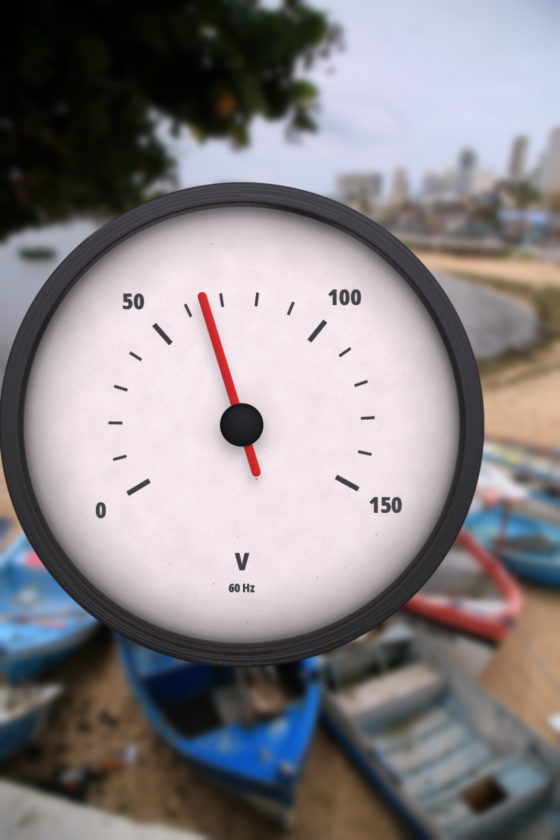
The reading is V 65
